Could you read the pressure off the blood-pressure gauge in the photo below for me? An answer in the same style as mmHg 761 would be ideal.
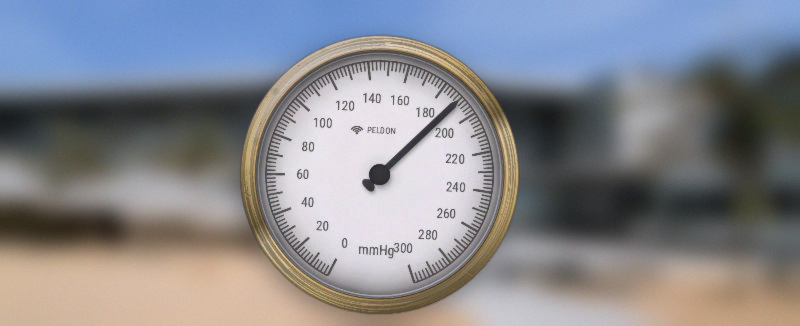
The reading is mmHg 190
